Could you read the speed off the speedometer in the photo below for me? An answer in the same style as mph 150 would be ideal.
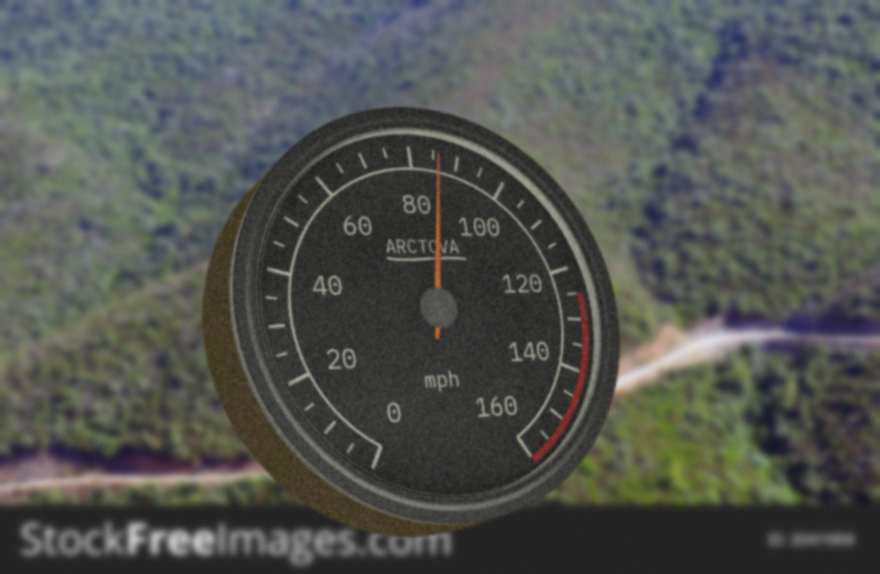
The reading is mph 85
